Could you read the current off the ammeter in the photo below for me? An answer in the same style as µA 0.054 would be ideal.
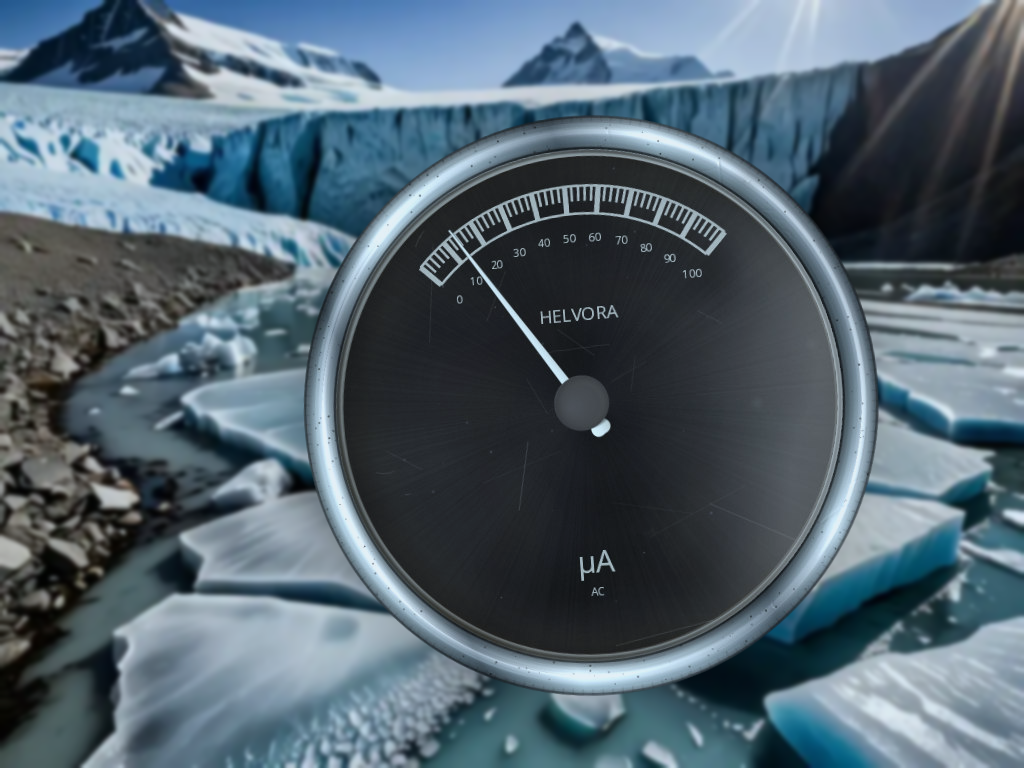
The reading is µA 14
